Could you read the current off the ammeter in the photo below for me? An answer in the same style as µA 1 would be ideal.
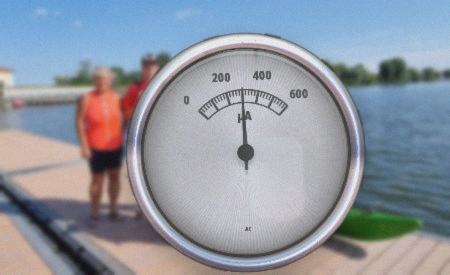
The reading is µA 300
